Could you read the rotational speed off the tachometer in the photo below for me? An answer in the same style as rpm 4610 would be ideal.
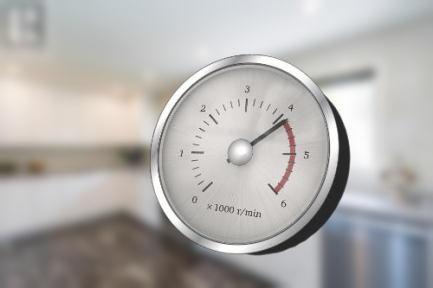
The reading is rpm 4200
